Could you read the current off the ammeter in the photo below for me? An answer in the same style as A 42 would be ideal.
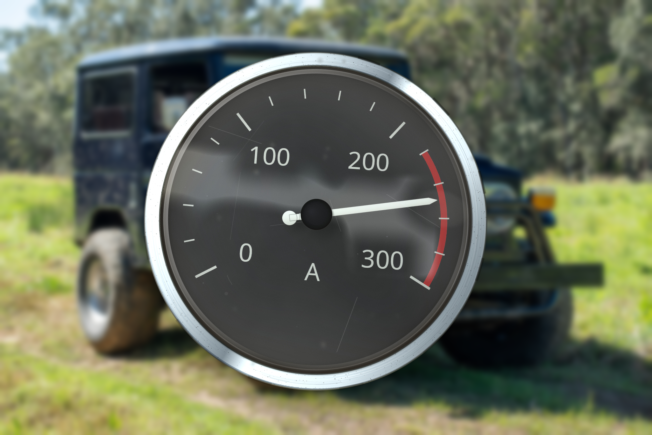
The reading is A 250
